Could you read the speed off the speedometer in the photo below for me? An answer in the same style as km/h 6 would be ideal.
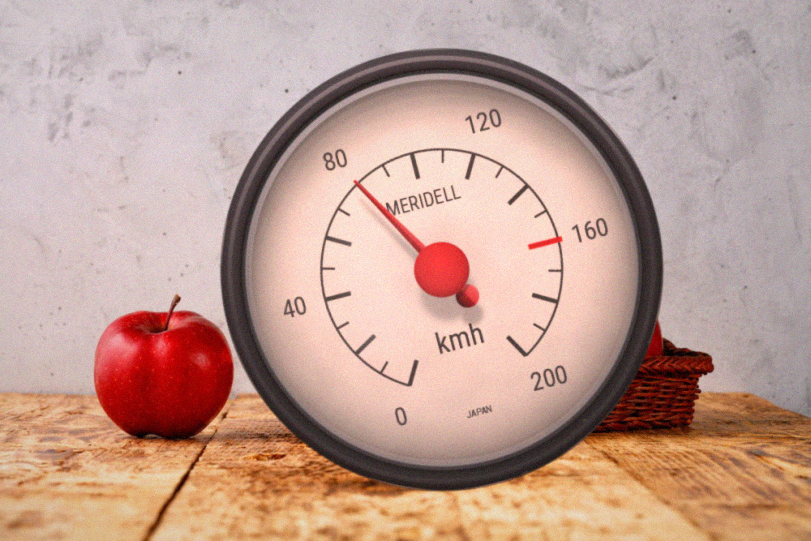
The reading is km/h 80
